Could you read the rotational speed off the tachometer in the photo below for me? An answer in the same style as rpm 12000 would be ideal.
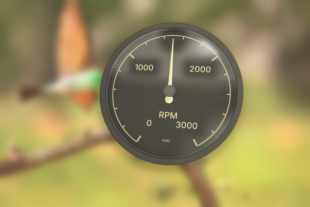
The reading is rpm 1500
